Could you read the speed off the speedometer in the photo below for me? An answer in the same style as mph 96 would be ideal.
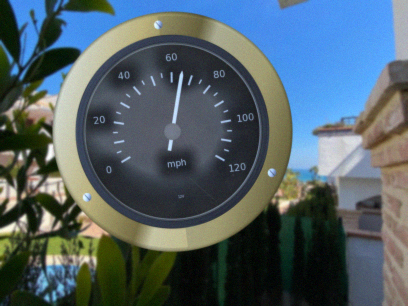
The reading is mph 65
